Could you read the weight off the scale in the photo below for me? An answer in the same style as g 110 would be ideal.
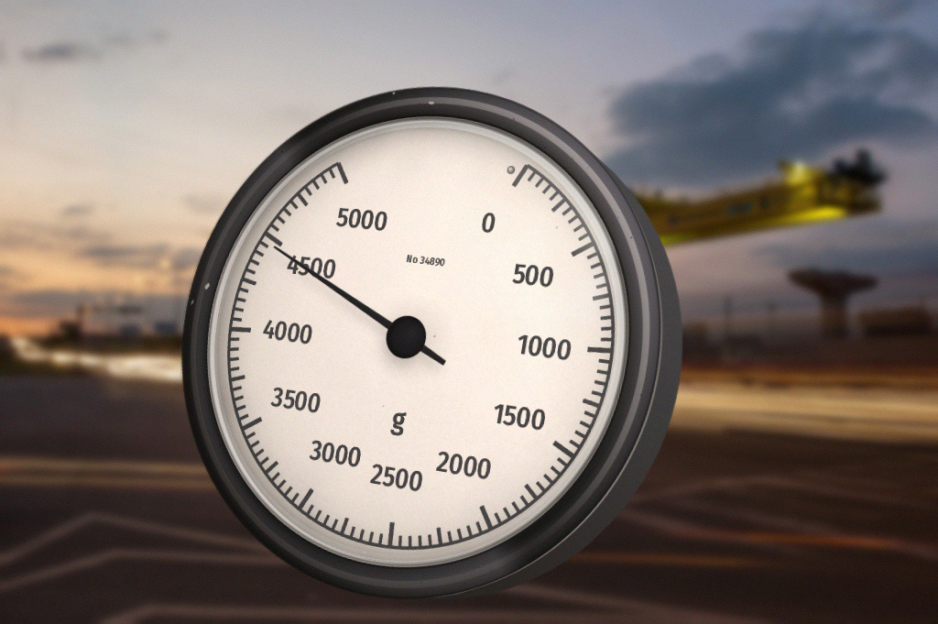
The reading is g 4475
